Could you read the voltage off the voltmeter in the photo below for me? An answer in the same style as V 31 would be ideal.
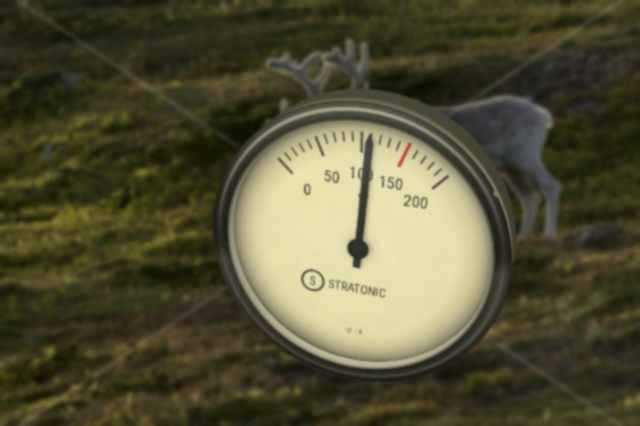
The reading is V 110
